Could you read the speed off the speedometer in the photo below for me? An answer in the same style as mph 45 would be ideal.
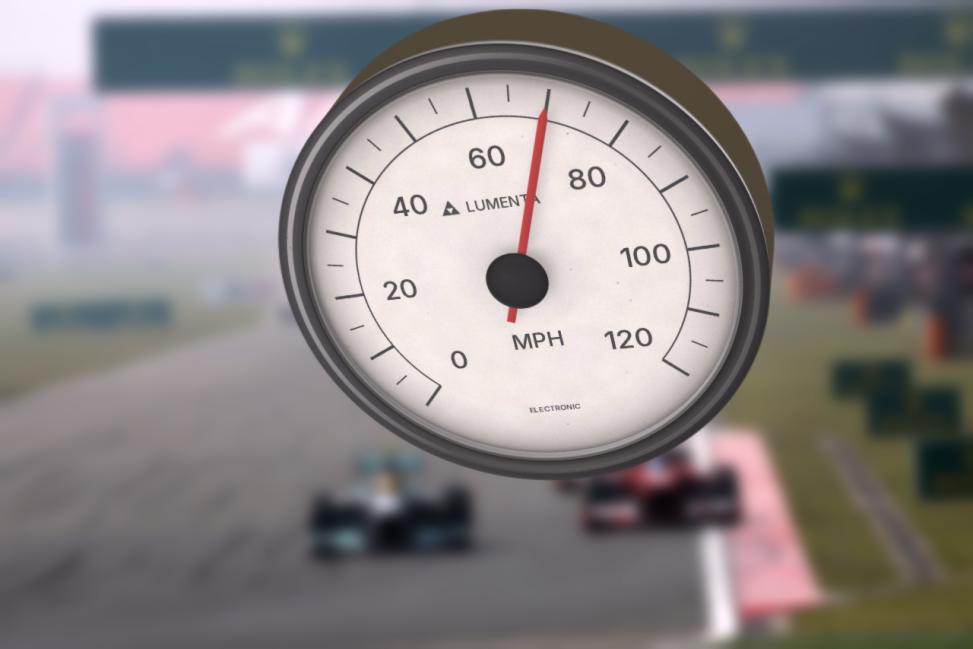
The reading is mph 70
